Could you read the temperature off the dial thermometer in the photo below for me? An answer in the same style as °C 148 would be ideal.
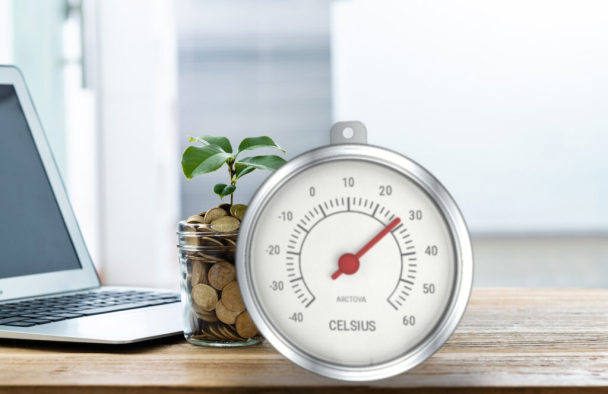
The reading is °C 28
